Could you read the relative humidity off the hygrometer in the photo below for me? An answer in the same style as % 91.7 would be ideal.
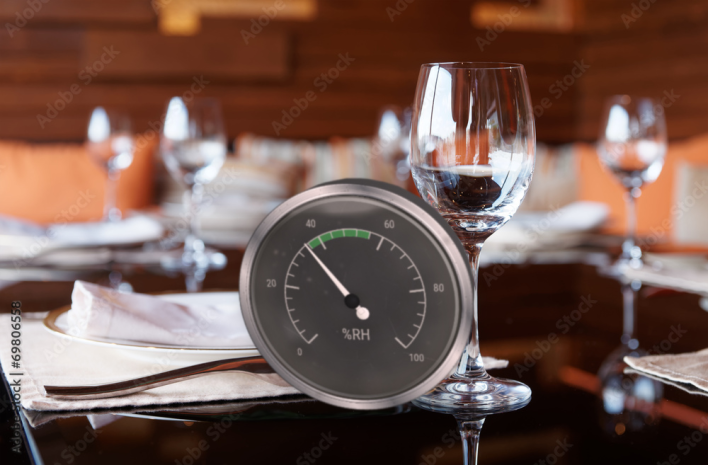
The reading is % 36
